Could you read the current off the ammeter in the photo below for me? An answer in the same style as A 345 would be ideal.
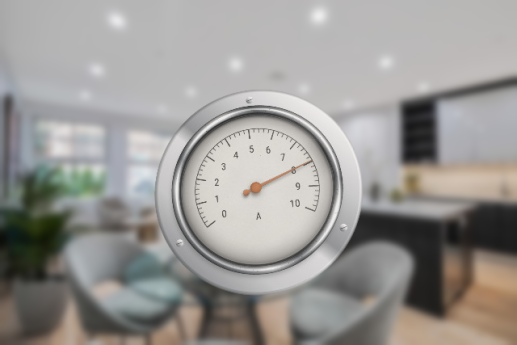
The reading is A 8
